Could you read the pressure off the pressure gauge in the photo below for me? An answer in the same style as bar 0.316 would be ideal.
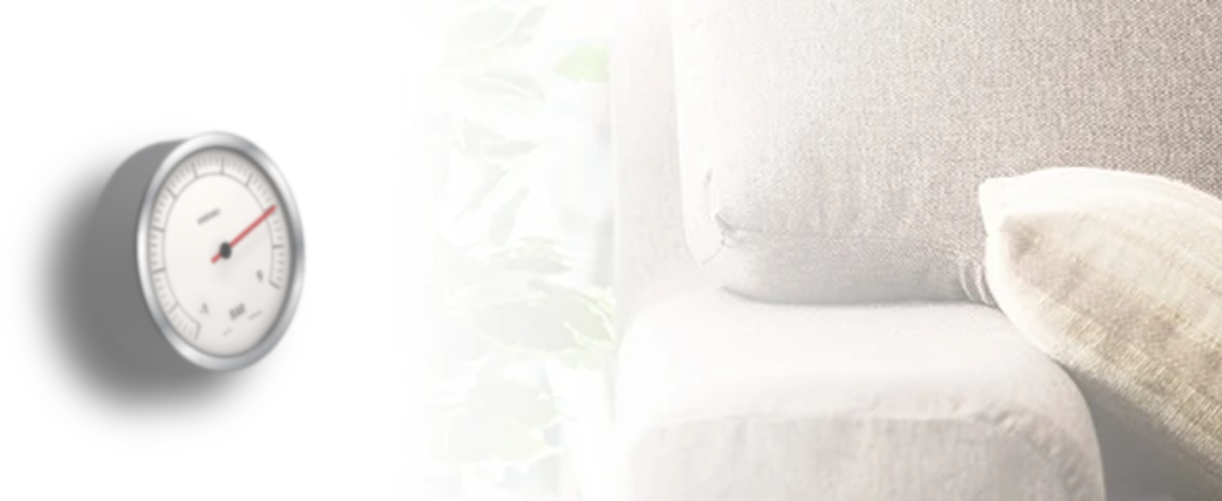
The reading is bar 7
